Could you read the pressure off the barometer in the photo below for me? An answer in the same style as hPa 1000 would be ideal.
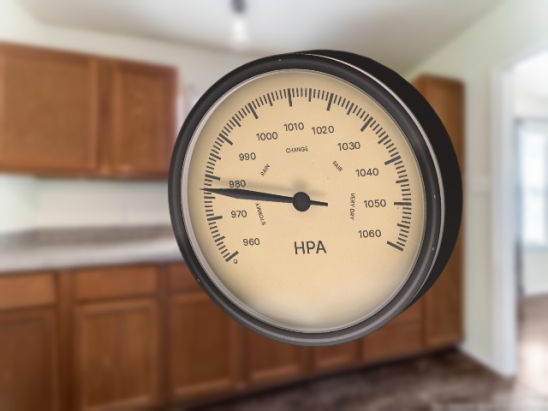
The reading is hPa 977
